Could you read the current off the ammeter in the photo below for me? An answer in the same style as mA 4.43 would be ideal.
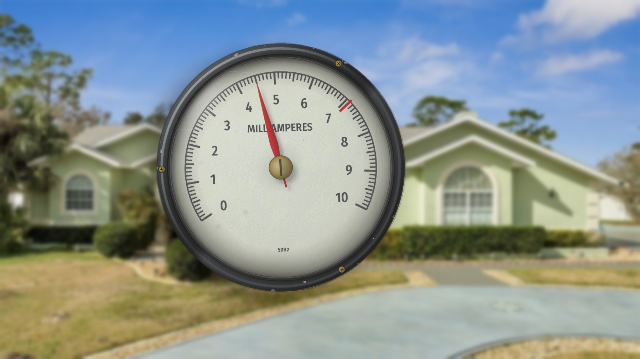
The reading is mA 4.5
